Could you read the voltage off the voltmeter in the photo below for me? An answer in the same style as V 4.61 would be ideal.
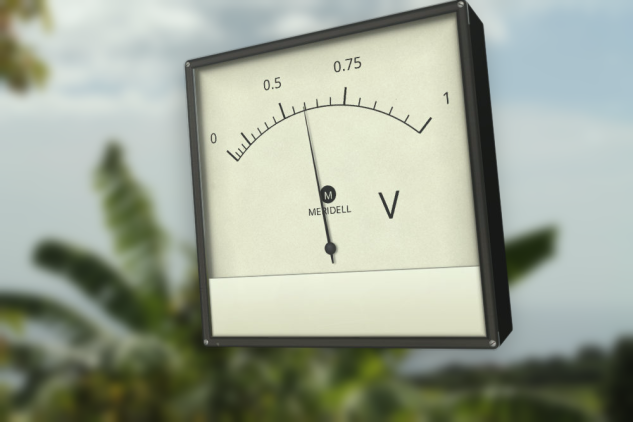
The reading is V 0.6
